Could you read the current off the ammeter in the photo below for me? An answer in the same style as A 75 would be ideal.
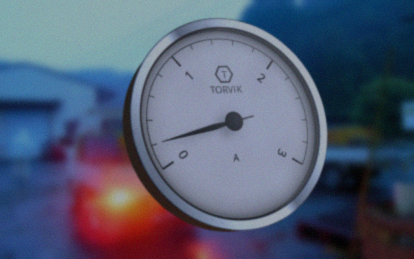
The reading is A 0.2
